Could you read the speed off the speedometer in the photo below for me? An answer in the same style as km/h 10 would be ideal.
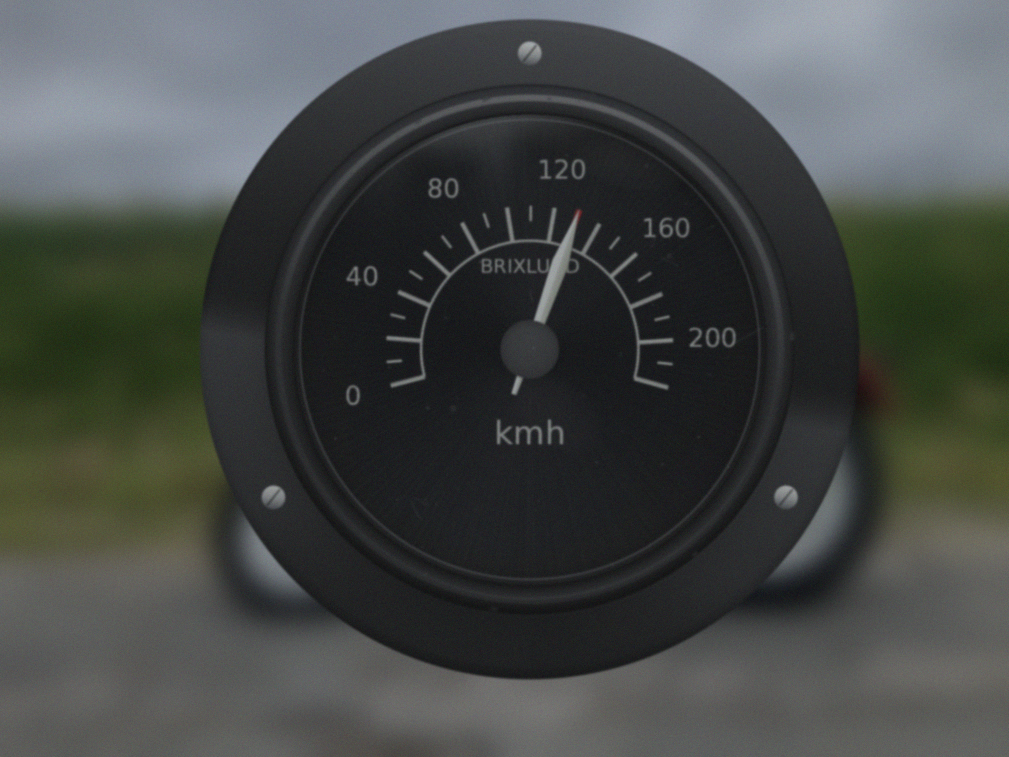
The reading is km/h 130
